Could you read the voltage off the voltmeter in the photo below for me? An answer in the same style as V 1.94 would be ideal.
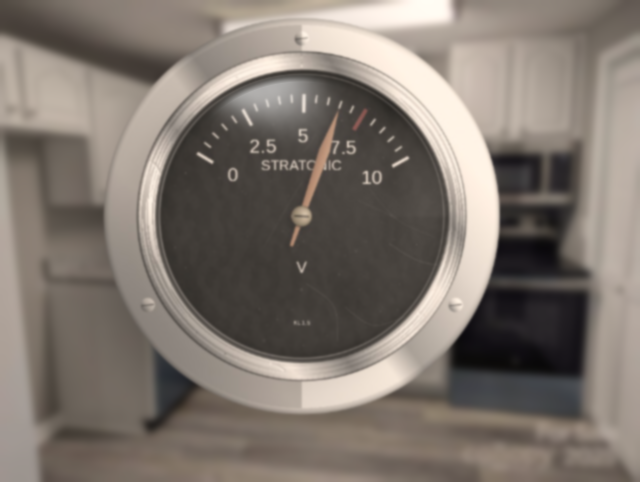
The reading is V 6.5
